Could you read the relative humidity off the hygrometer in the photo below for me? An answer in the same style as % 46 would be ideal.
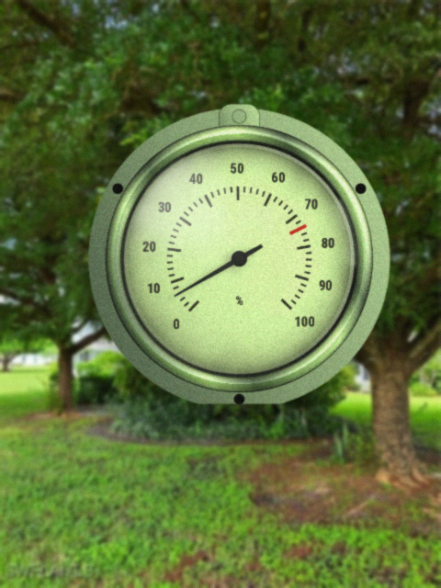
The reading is % 6
